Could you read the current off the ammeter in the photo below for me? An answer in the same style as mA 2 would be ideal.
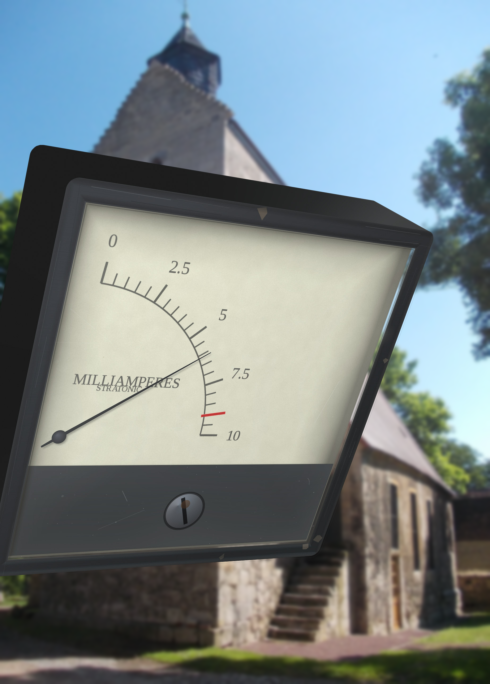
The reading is mA 6
